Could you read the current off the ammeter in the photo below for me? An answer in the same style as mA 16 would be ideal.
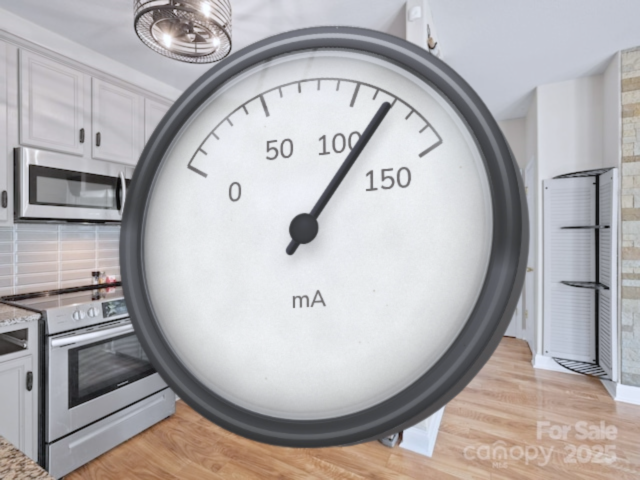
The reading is mA 120
